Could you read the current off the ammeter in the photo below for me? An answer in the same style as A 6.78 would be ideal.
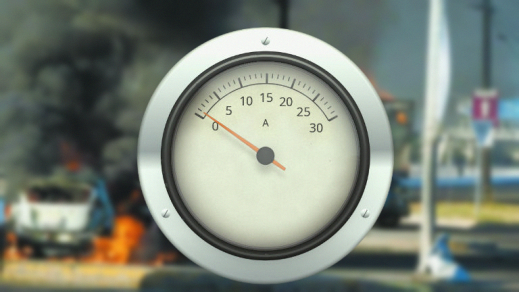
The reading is A 1
